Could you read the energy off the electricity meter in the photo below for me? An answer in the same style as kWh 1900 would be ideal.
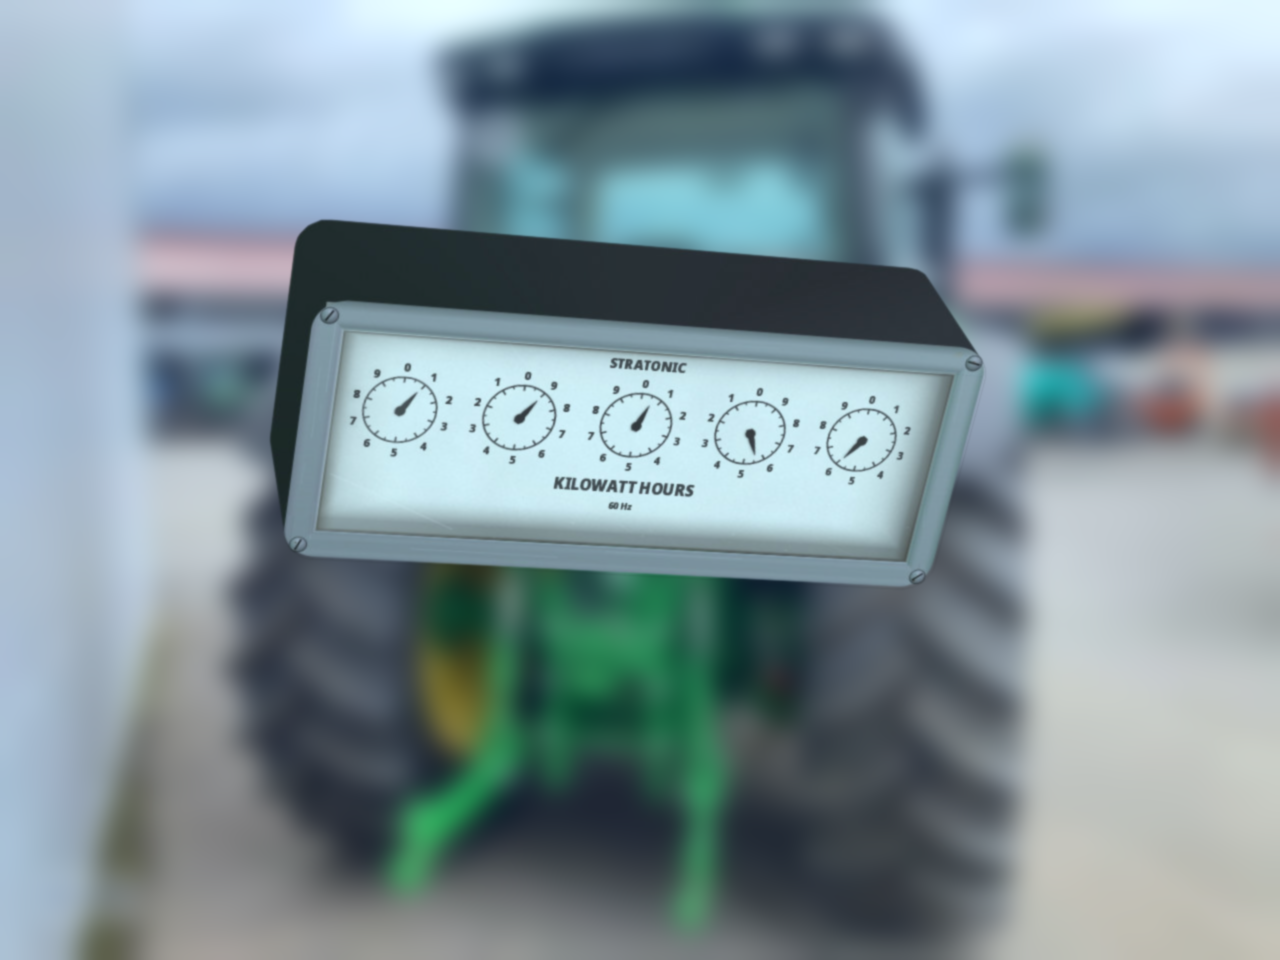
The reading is kWh 9056
